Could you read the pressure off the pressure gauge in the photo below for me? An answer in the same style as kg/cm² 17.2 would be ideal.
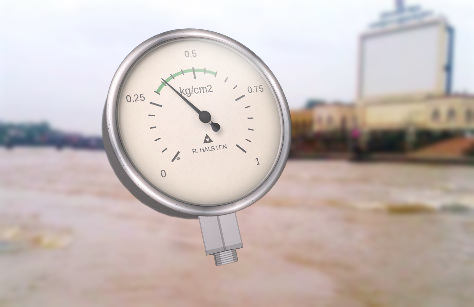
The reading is kg/cm² 0.35
